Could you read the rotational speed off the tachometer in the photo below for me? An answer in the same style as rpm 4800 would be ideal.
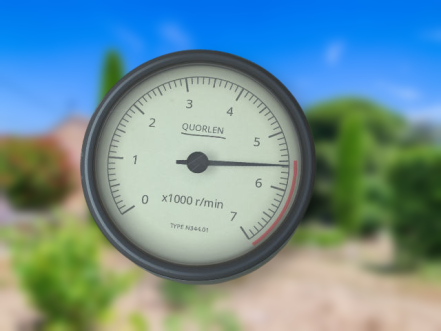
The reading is rpm 5600
